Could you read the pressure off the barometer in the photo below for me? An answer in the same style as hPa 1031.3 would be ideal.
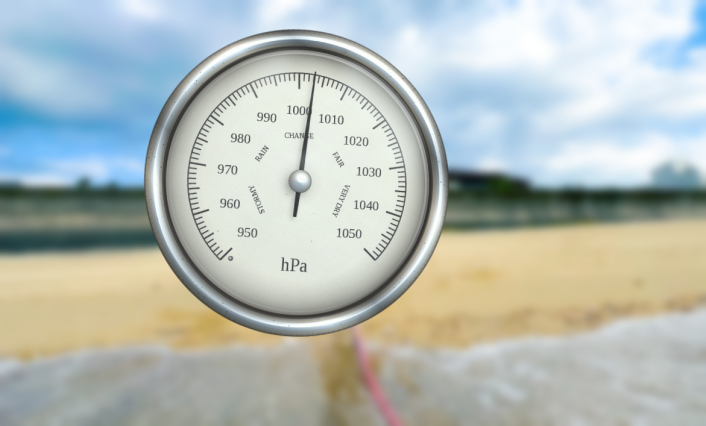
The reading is hPa 1003
